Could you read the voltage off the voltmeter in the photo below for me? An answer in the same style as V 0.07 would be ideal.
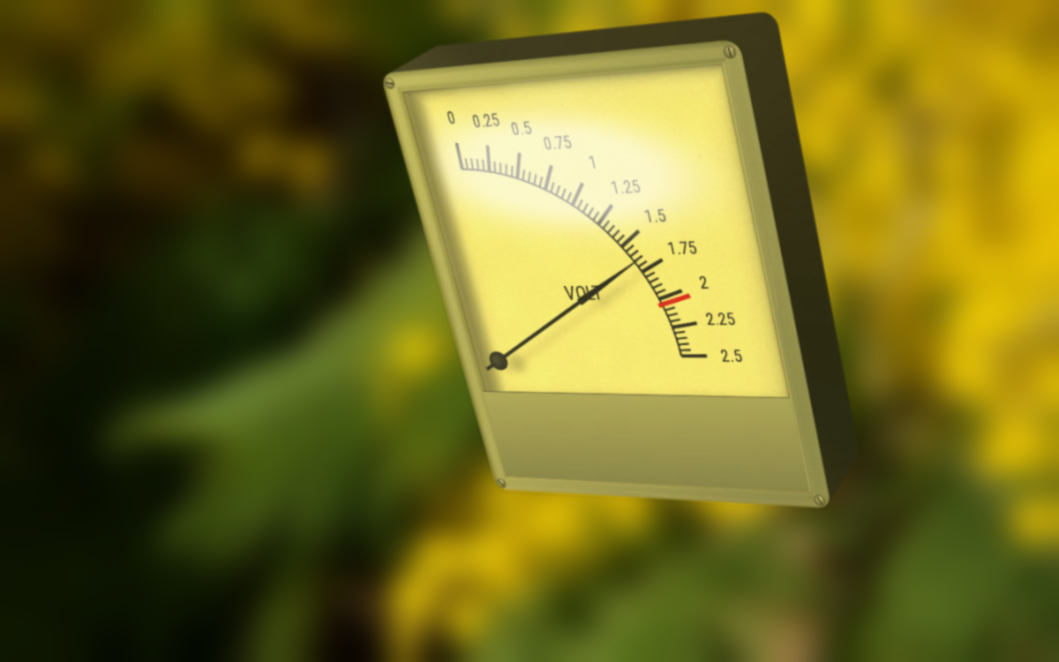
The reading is V 1.65
